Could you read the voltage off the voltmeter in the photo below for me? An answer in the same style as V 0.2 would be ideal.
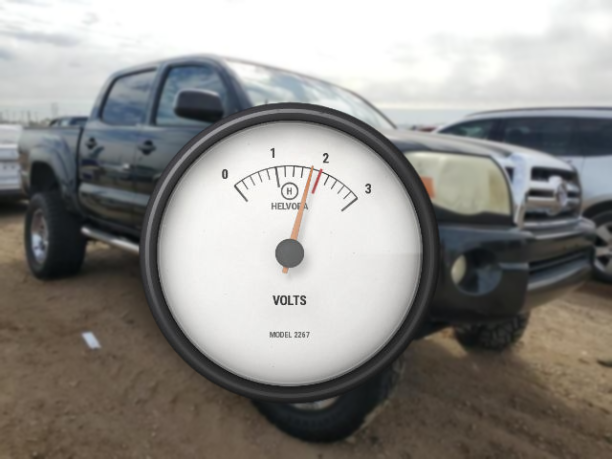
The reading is V 1.8
